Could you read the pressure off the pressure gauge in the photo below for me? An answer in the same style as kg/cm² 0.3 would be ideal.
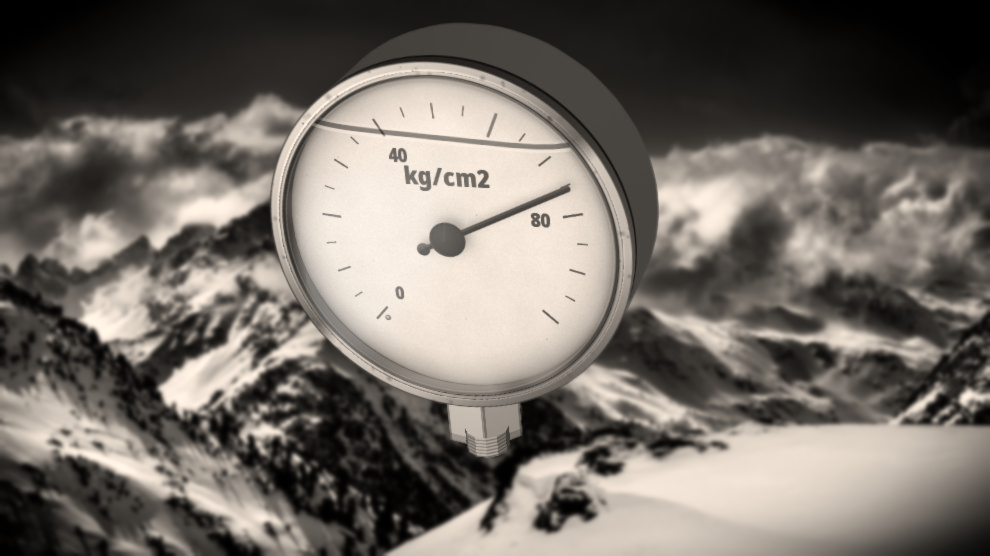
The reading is kg/cm² 75
